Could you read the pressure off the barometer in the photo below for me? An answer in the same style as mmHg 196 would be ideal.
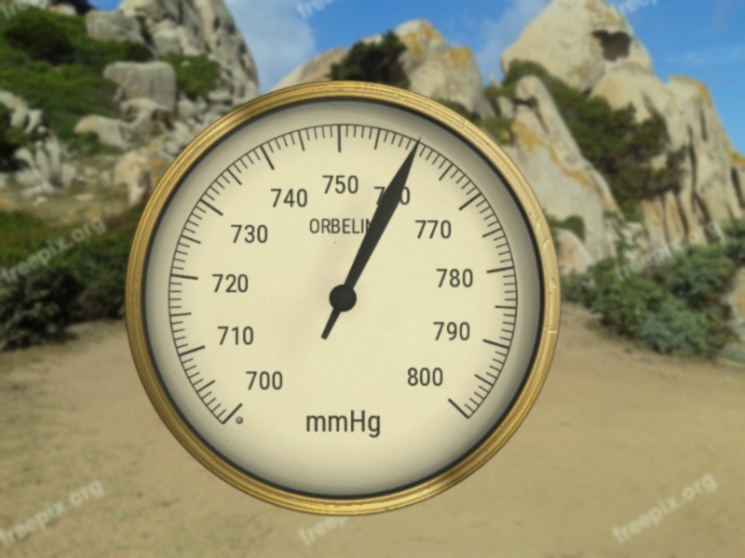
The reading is mmHg 760
